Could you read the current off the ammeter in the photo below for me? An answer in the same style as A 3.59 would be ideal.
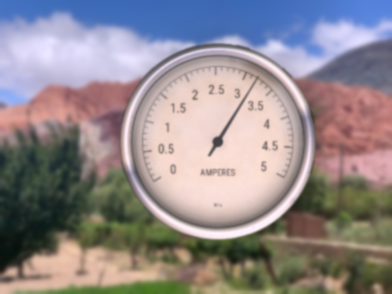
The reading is A 3.2
